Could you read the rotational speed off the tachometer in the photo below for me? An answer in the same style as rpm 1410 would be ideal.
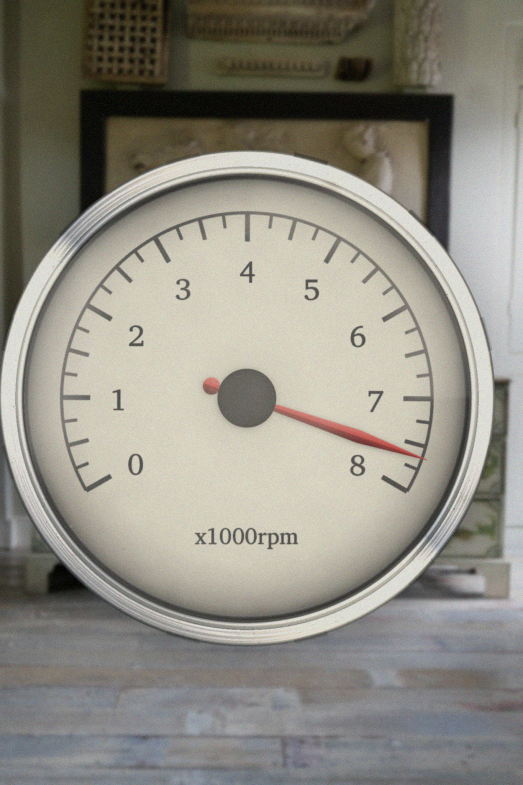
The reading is rpm 7625
